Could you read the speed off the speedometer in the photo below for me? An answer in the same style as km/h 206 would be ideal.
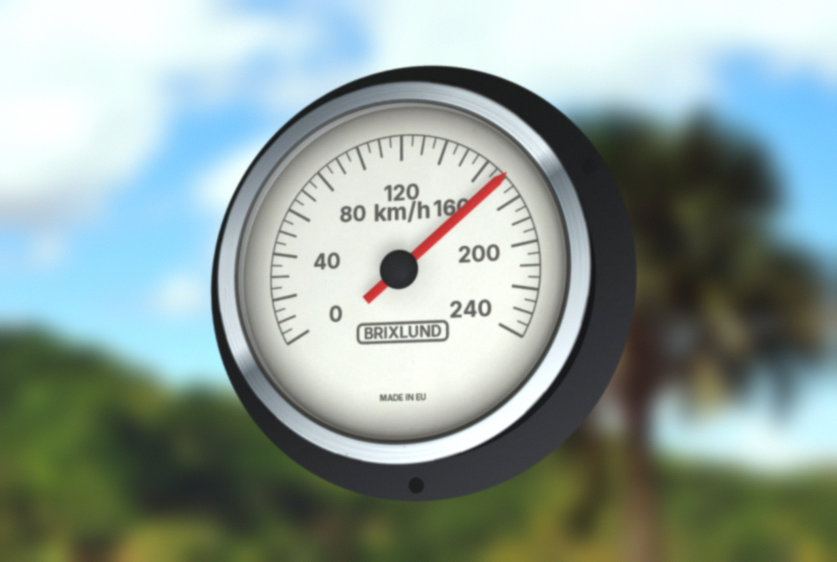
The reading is km/h 170
